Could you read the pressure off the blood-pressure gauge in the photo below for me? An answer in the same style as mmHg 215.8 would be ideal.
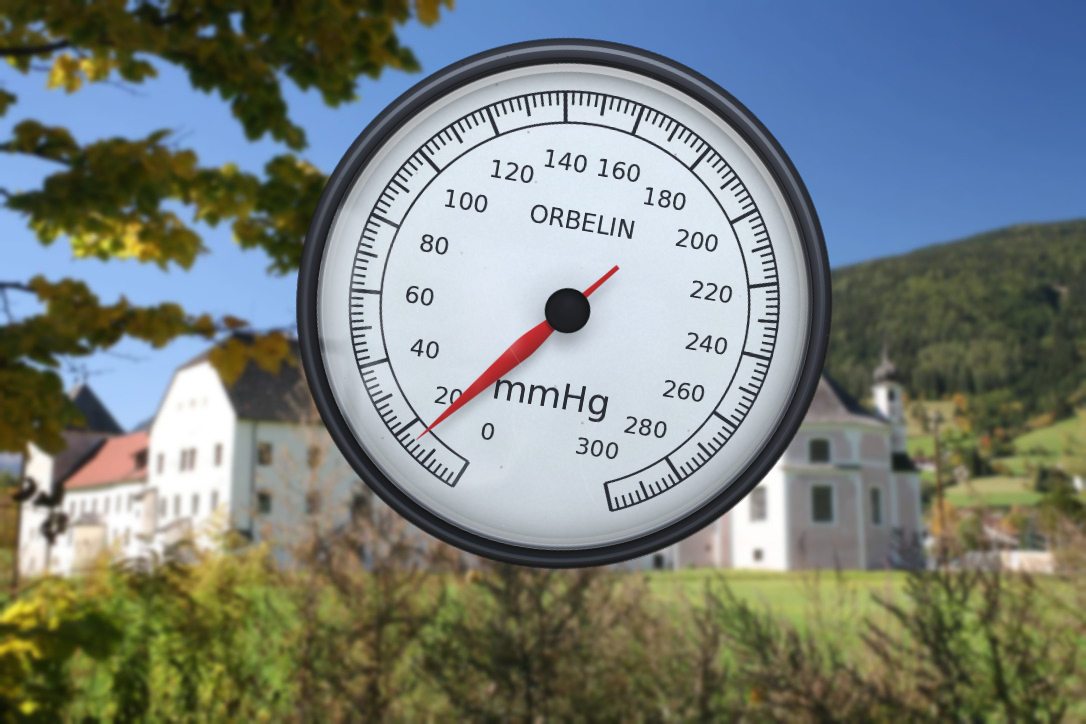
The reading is mmHg 16
